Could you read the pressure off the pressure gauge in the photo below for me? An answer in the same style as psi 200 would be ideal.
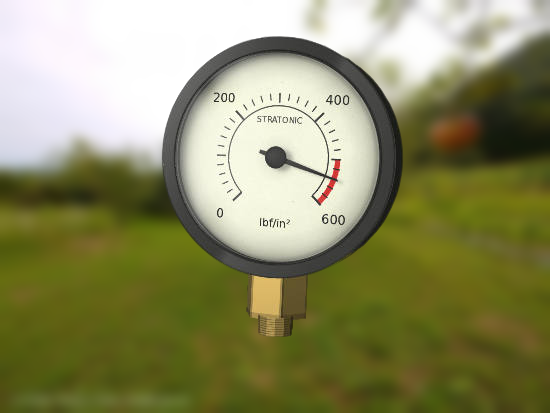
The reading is psi 540
